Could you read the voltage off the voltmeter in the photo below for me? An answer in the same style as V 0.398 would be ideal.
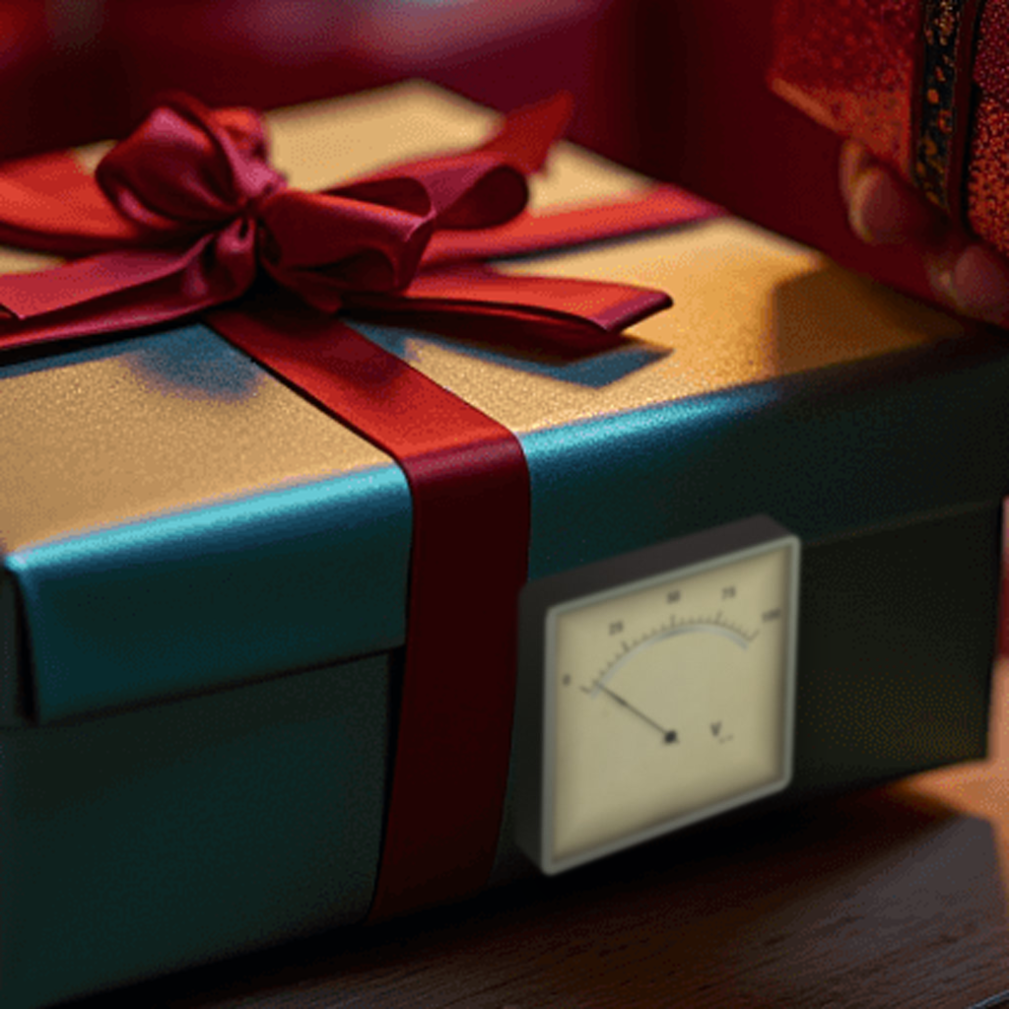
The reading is V 5
